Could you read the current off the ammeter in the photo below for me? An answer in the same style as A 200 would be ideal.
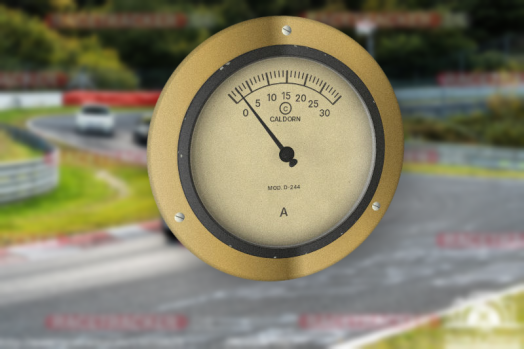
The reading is A 2
